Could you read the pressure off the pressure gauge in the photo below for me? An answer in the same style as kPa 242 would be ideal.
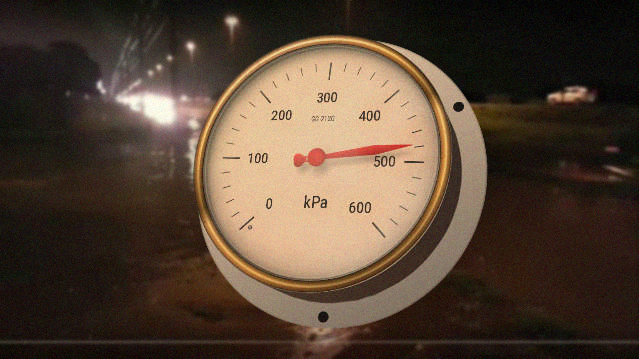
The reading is kPa 480
